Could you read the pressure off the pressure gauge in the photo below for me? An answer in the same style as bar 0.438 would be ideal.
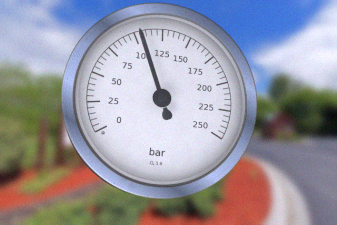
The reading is bar 105
